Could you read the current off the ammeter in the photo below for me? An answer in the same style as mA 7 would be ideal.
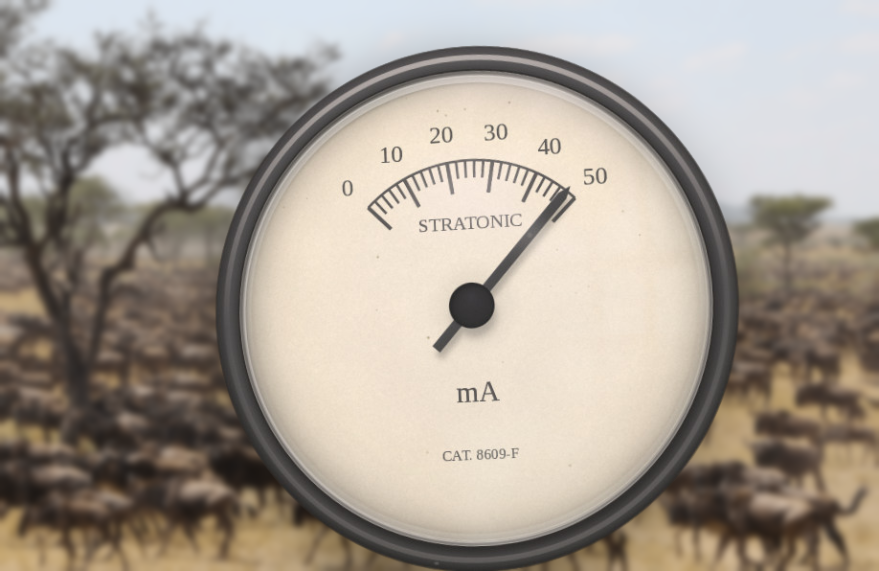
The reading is mA 48
